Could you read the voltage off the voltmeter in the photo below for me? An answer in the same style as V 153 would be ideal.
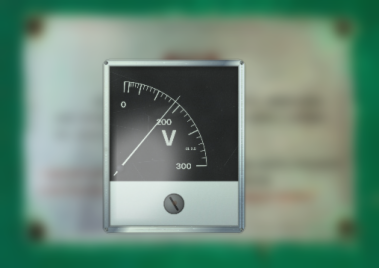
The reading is V 190
